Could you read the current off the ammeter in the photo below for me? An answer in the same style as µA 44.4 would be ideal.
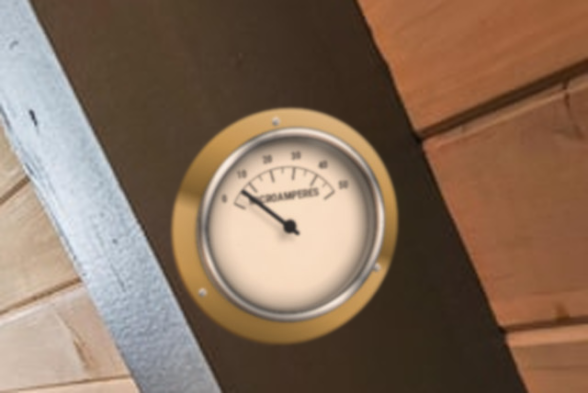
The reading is µA 5
